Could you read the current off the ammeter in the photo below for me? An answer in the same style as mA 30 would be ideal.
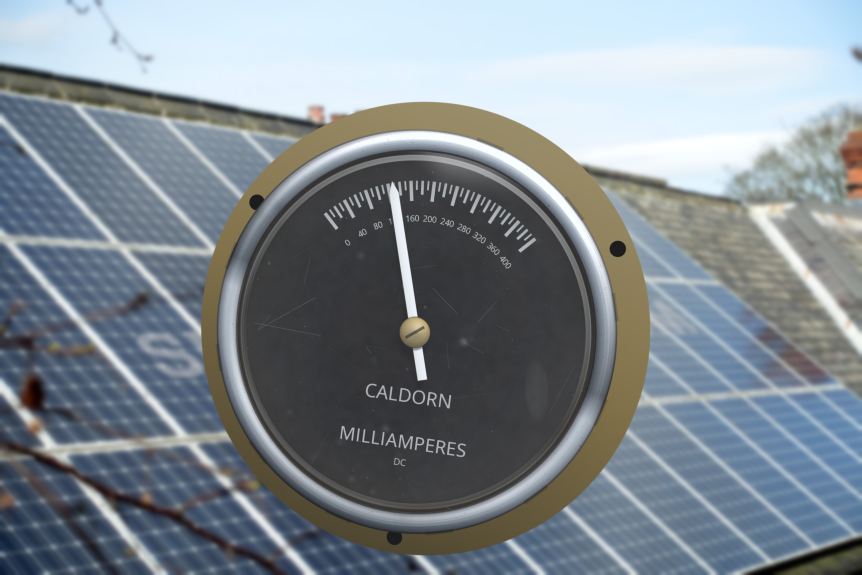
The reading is mA 130
